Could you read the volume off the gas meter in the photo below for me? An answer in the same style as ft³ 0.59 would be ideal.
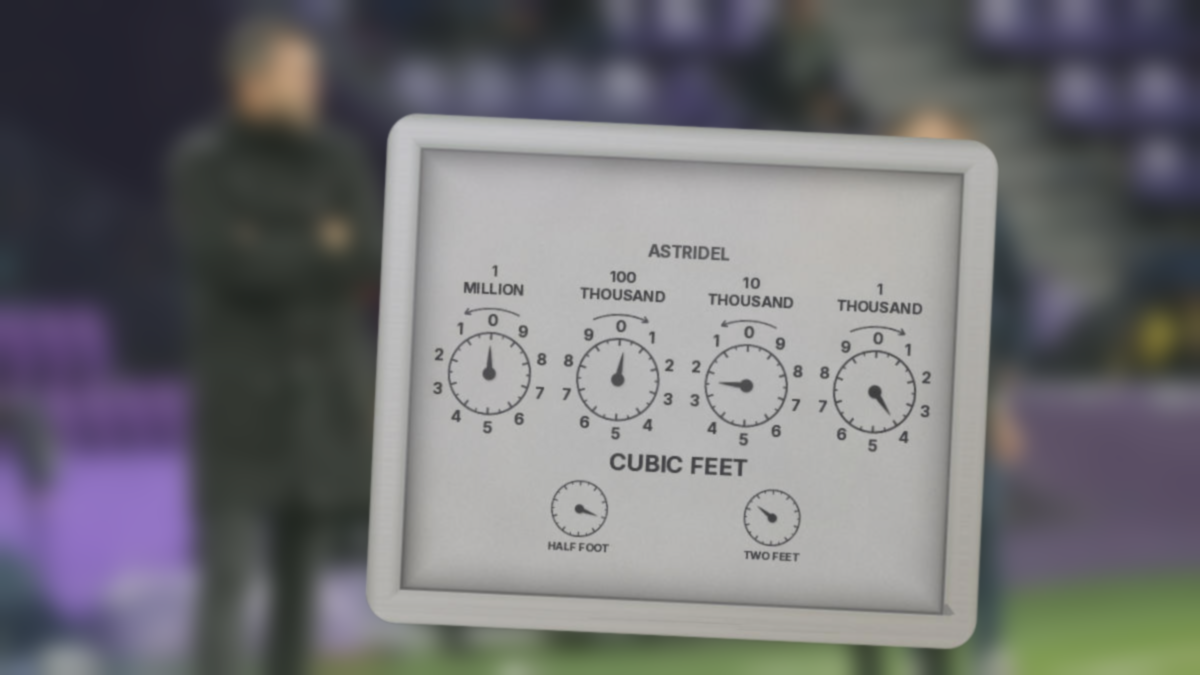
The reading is ft³ 2400
